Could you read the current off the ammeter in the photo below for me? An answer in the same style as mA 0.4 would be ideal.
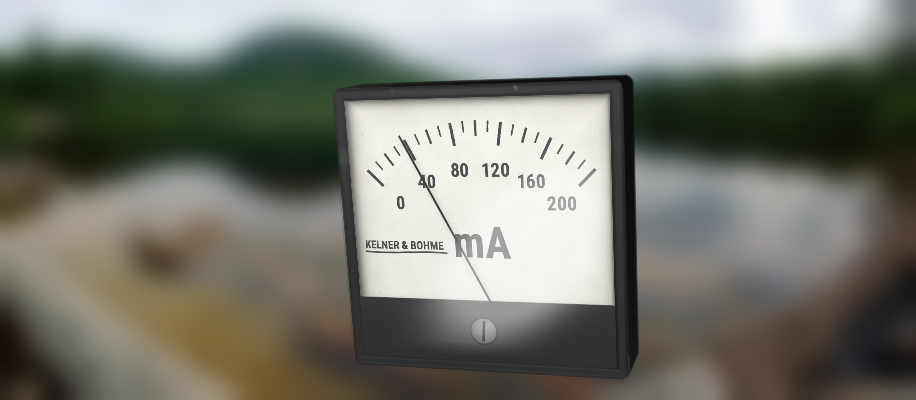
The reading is mA 40
